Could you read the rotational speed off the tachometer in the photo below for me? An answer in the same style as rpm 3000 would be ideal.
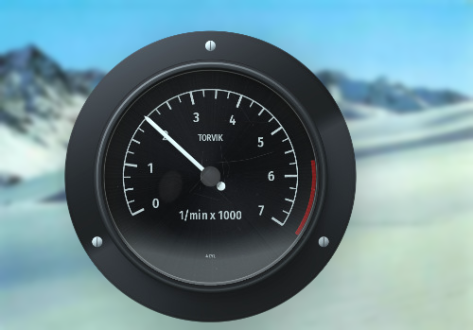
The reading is rpm 2000
